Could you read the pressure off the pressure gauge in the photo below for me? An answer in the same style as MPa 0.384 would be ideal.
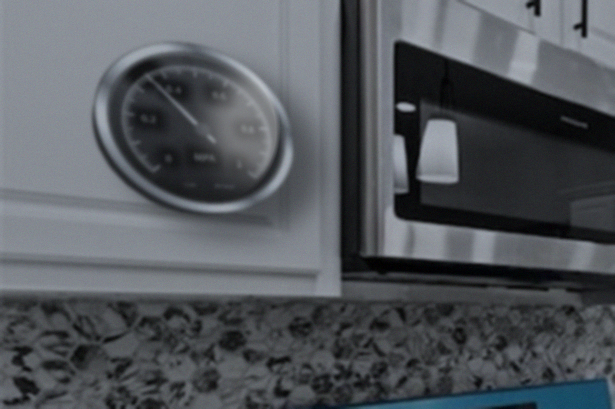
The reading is MPa 0.35
